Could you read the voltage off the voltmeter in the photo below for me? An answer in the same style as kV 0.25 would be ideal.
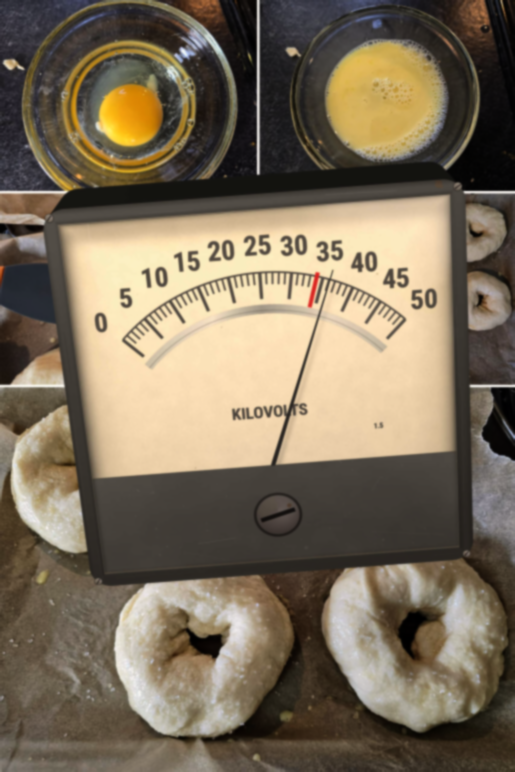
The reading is kV 36
